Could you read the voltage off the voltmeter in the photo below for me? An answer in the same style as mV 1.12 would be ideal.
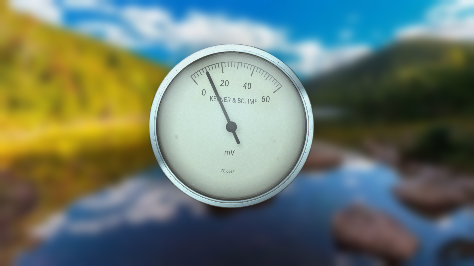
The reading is mV 10
